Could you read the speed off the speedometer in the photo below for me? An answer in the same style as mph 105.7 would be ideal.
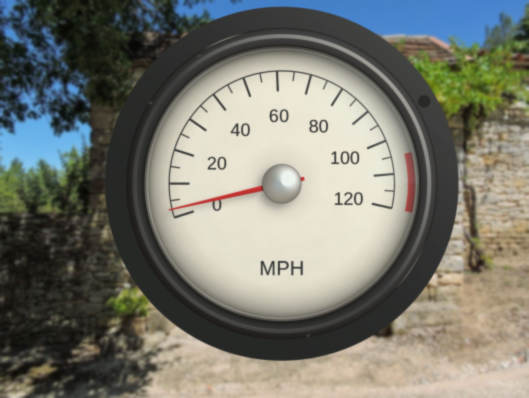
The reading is mph 2.5
